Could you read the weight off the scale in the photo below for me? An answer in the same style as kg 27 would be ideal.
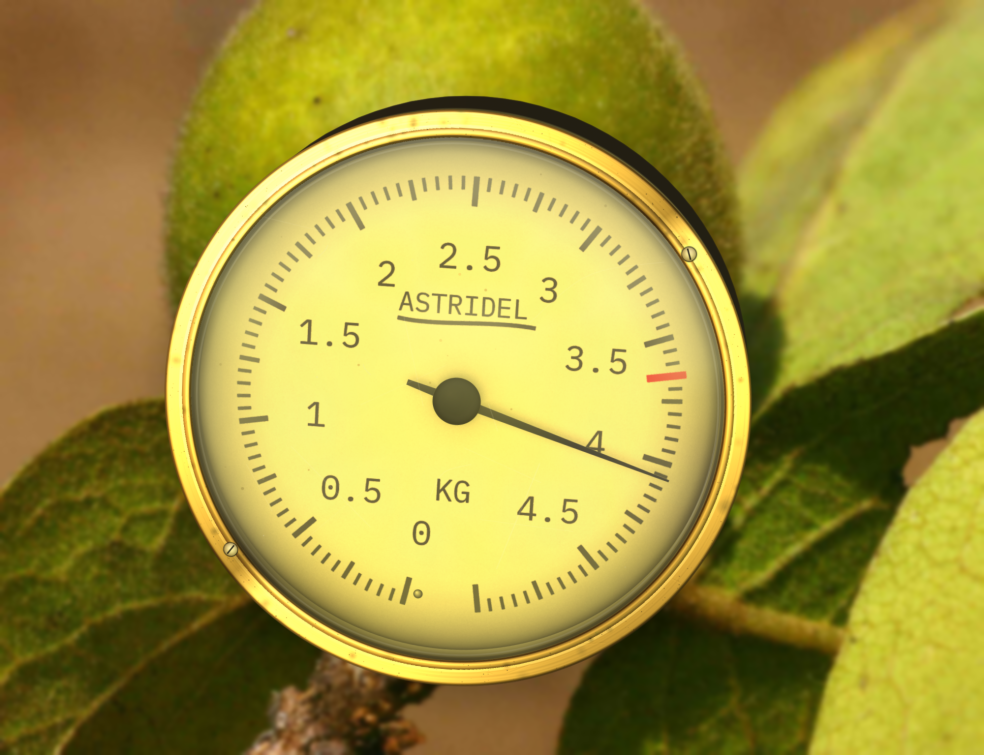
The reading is kg 4.05
